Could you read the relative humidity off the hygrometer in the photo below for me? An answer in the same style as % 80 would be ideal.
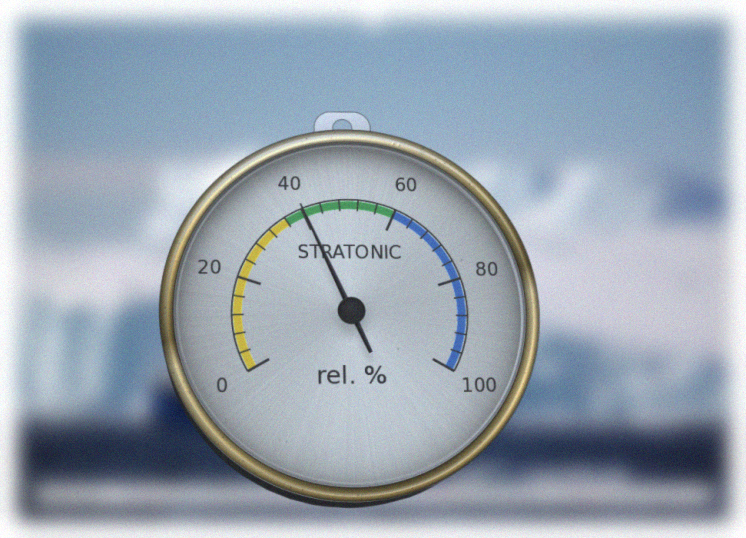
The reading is % 40
